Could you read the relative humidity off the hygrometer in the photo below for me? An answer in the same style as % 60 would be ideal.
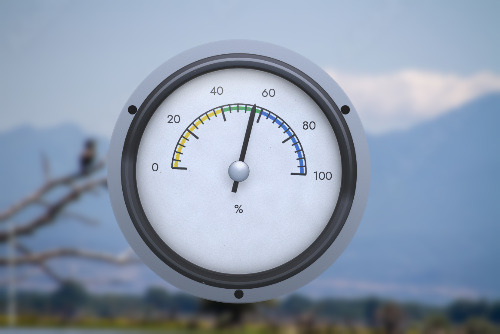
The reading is % 56
